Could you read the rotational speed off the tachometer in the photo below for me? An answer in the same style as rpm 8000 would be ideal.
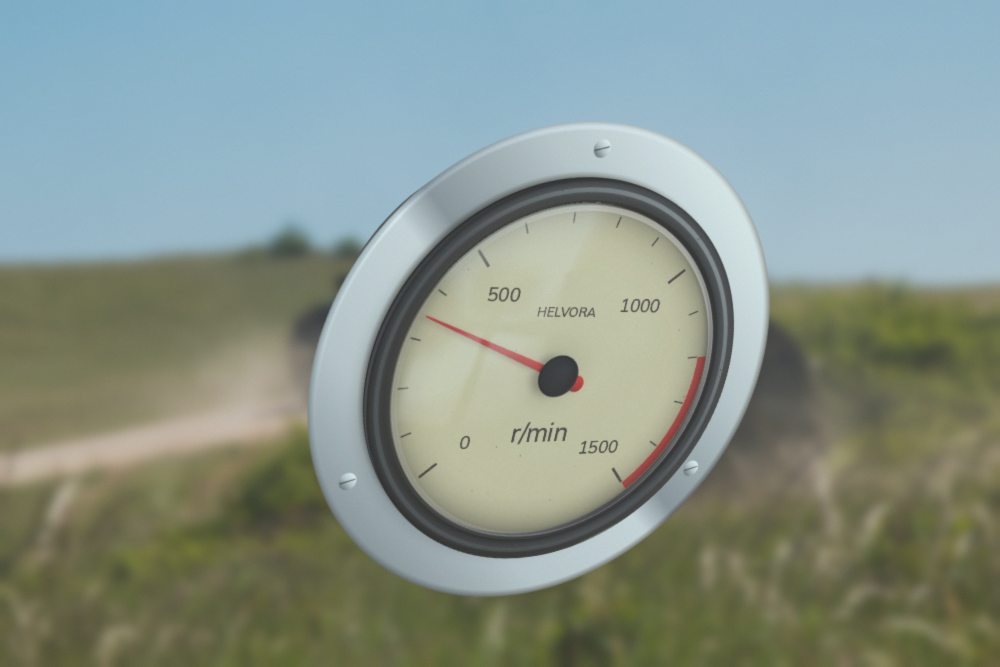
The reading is rpm 350
